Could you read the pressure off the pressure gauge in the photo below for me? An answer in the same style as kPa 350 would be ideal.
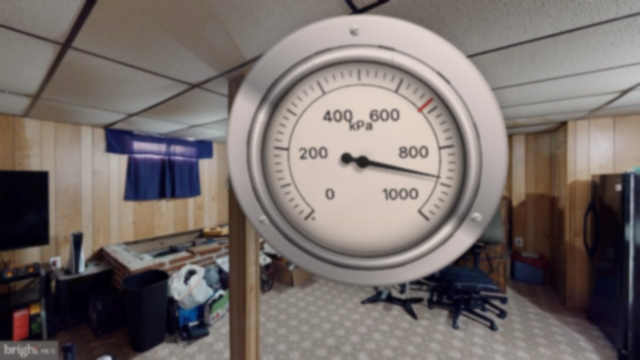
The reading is kPa 880
